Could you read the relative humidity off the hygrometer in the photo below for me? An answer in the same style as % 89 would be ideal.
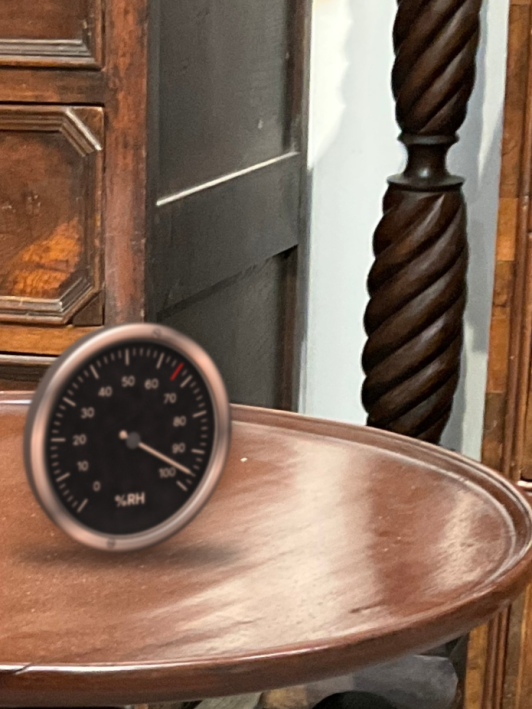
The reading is % 96
